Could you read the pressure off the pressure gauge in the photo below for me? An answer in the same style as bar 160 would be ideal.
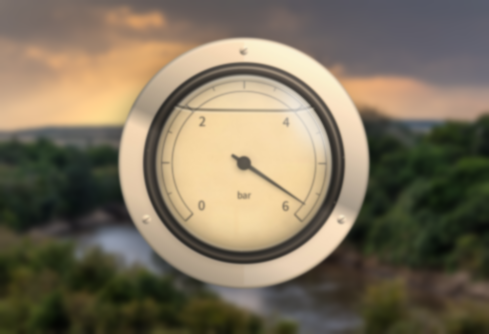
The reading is bar 5.75
